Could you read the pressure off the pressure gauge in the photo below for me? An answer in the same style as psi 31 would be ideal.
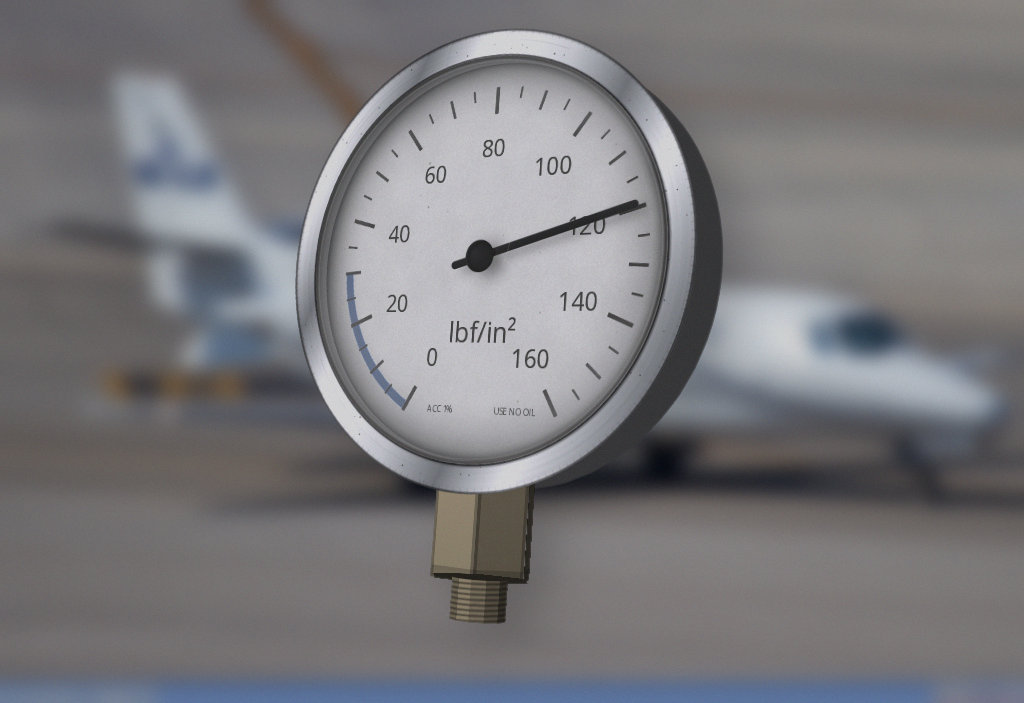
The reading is psi 120
